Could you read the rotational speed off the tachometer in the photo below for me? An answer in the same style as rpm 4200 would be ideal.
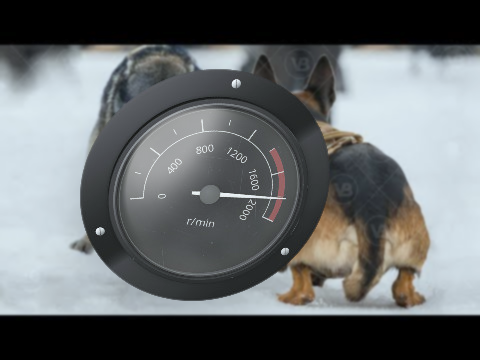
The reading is rpm 1800
